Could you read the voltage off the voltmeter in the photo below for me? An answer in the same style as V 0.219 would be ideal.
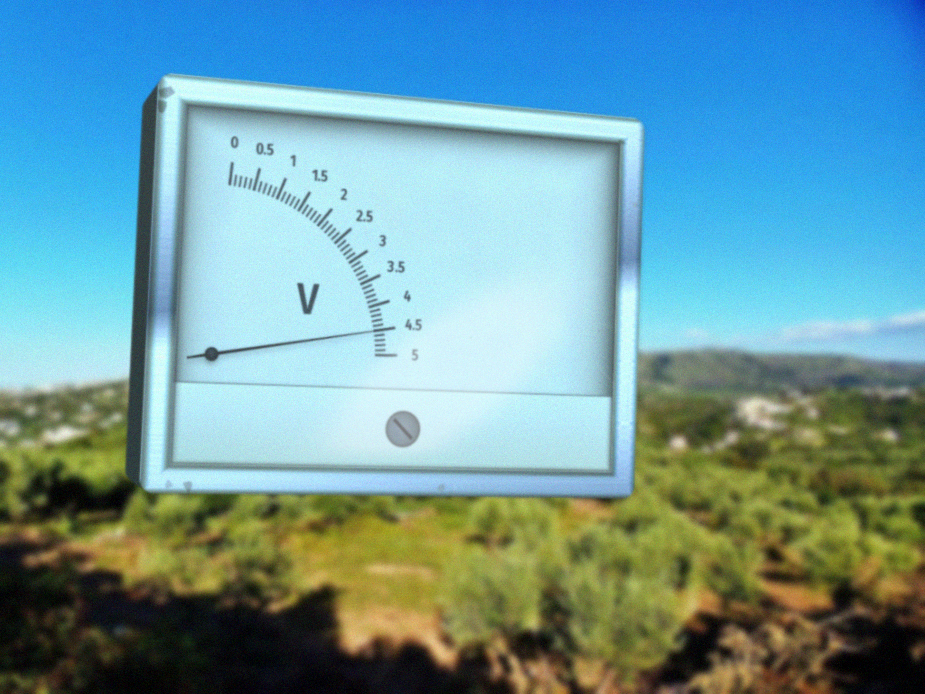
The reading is V 4.5
